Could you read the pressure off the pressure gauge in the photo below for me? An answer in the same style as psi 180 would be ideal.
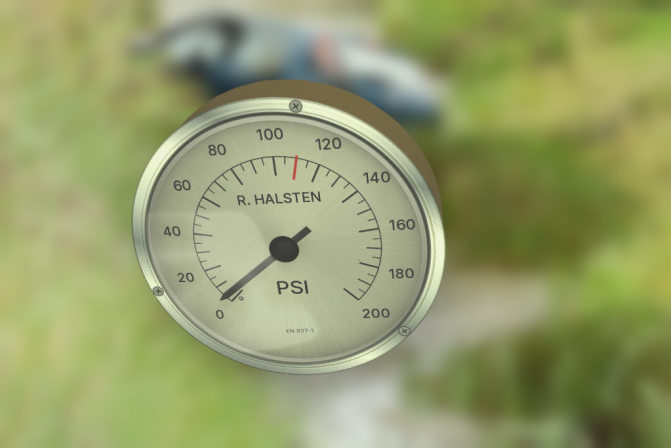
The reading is psi 5
